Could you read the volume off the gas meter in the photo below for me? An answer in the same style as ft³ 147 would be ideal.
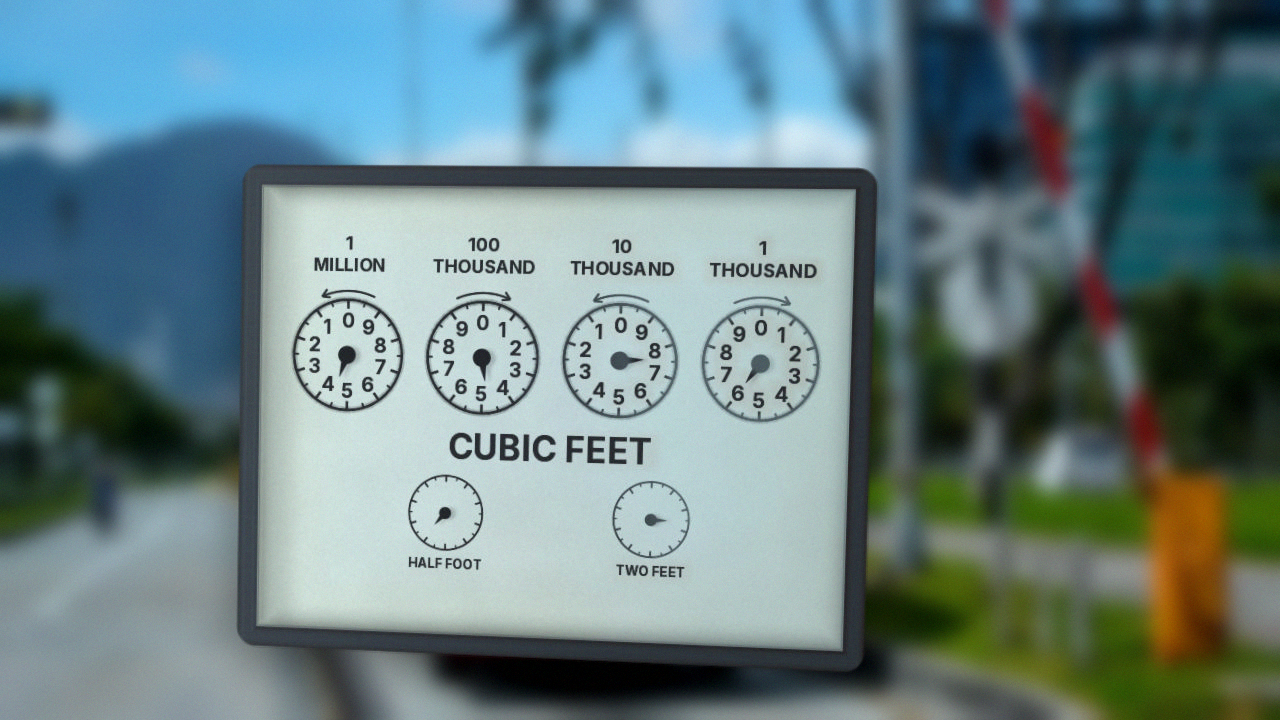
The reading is ft³ 447600
